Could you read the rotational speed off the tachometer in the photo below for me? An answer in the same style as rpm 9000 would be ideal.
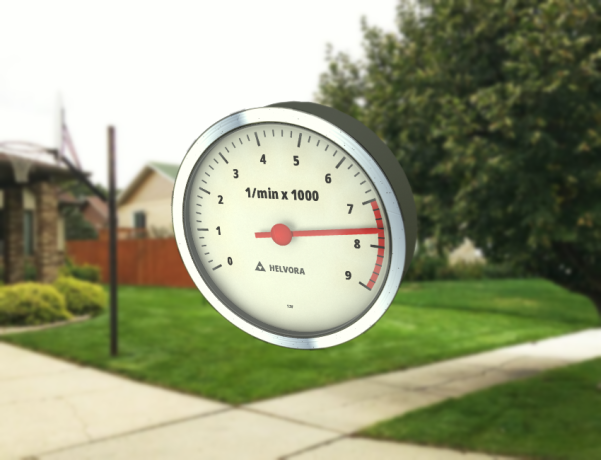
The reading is rpm 7600
